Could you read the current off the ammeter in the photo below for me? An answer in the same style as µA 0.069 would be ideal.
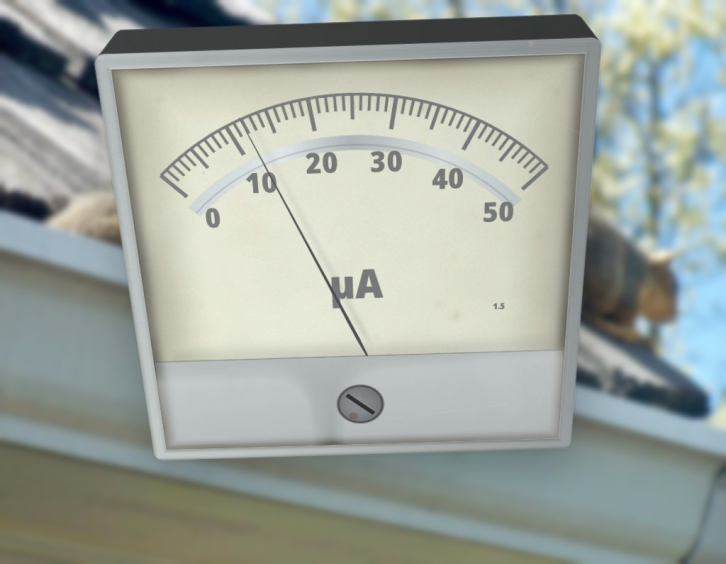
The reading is µA 12
